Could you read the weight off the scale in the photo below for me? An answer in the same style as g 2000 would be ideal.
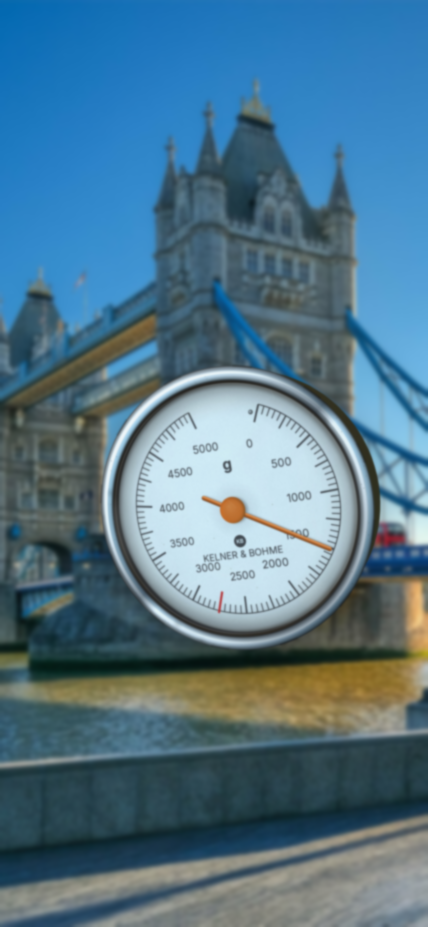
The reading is g 1500
